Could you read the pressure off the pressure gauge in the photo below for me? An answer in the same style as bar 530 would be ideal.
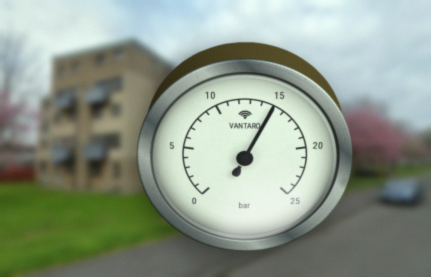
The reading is bar 15
